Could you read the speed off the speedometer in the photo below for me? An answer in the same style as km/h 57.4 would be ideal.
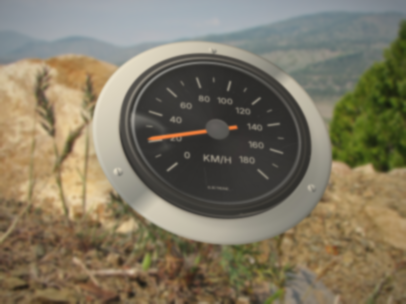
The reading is km/h 20
